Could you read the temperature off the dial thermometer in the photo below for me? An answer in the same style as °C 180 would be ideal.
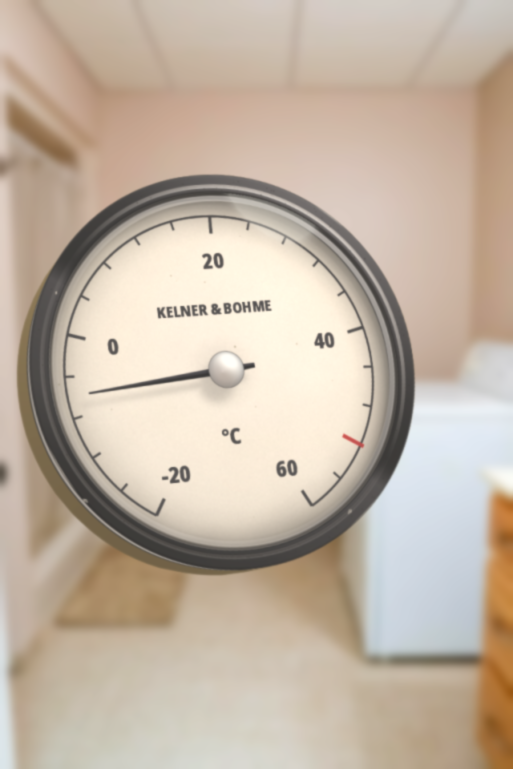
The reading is °C -6
